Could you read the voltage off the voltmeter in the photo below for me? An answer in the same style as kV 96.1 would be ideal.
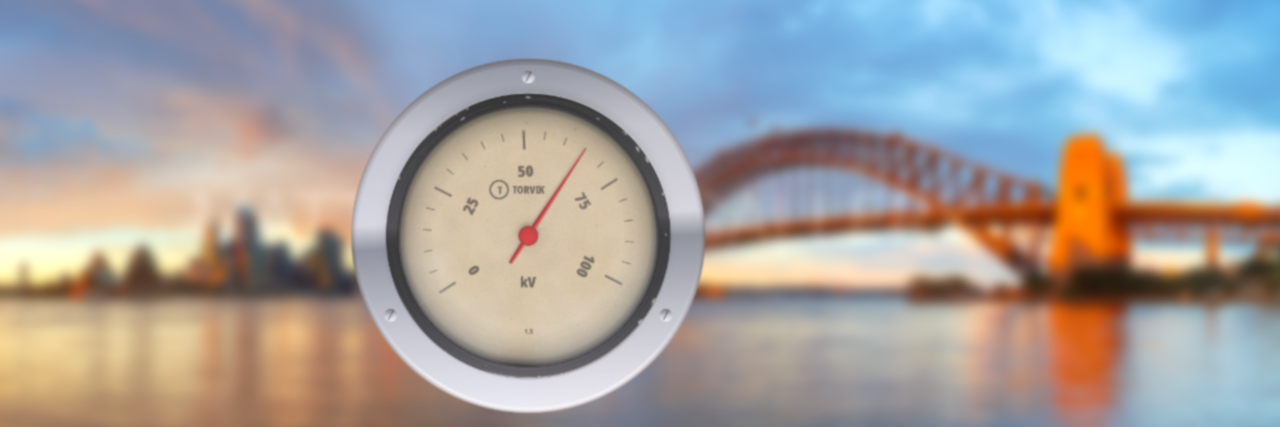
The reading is kV 65
